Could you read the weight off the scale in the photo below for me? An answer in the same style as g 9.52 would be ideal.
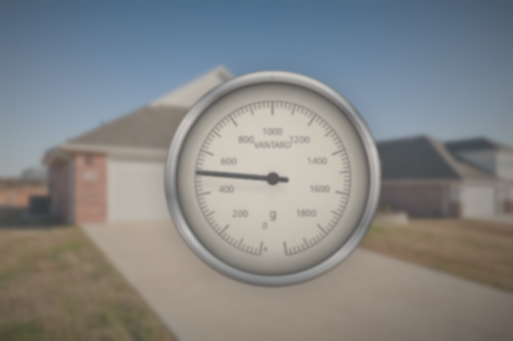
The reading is g 500
